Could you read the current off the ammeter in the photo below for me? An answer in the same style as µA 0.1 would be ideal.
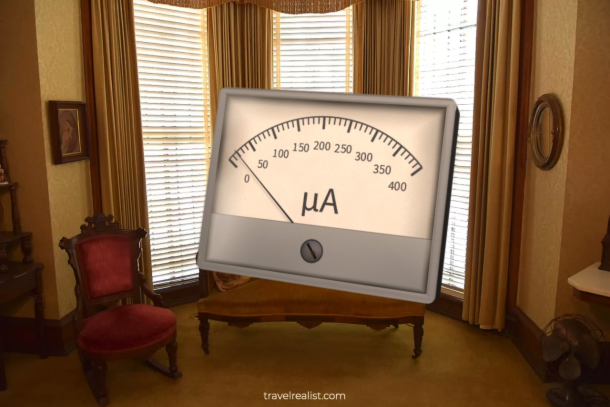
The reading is µA 20
